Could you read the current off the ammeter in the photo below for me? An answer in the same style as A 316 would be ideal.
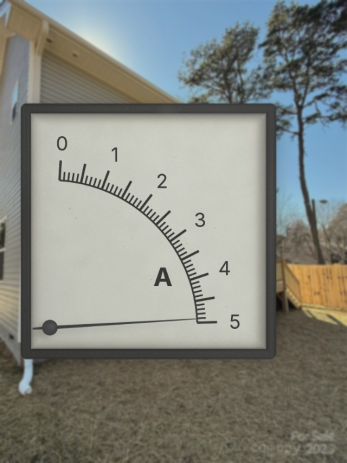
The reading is A 4.9
